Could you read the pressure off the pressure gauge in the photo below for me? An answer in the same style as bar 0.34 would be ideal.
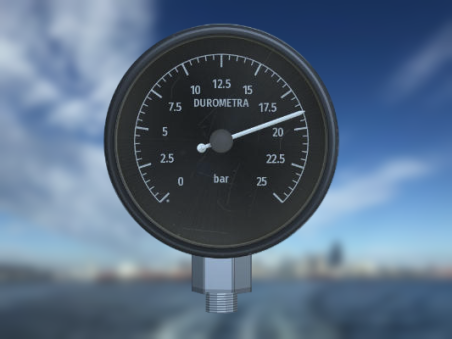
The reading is bar 19
